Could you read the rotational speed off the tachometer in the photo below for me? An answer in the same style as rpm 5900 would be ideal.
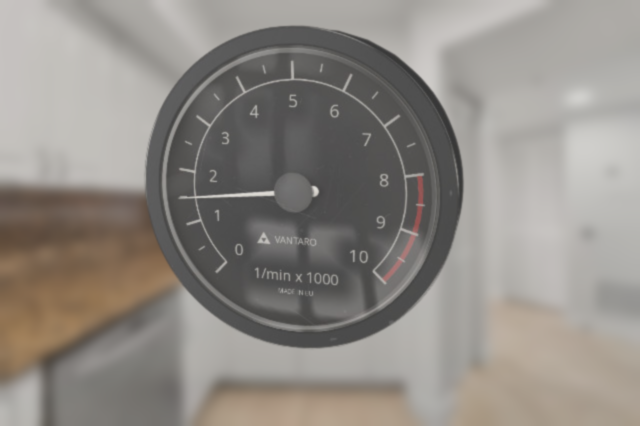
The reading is rpm 1500
